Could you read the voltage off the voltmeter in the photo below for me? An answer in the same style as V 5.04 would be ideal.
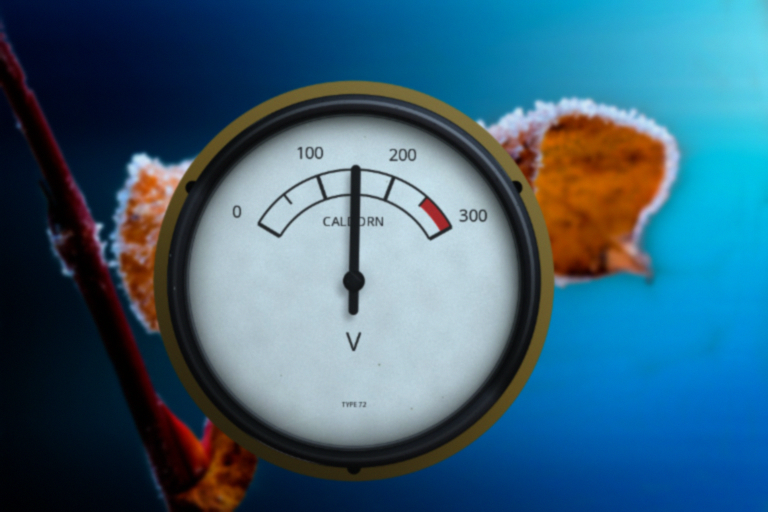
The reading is V 150
